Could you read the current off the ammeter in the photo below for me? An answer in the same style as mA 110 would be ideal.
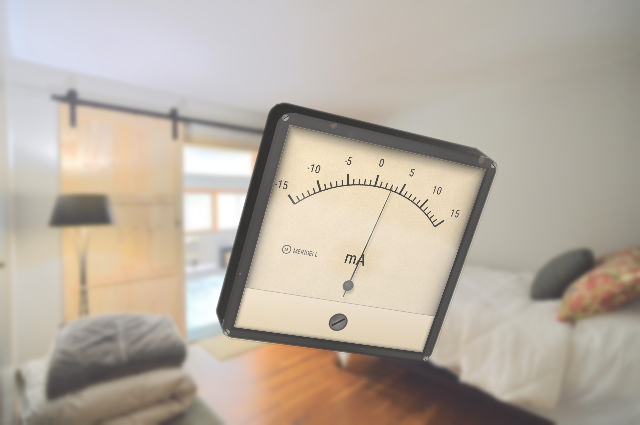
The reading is mA 3
